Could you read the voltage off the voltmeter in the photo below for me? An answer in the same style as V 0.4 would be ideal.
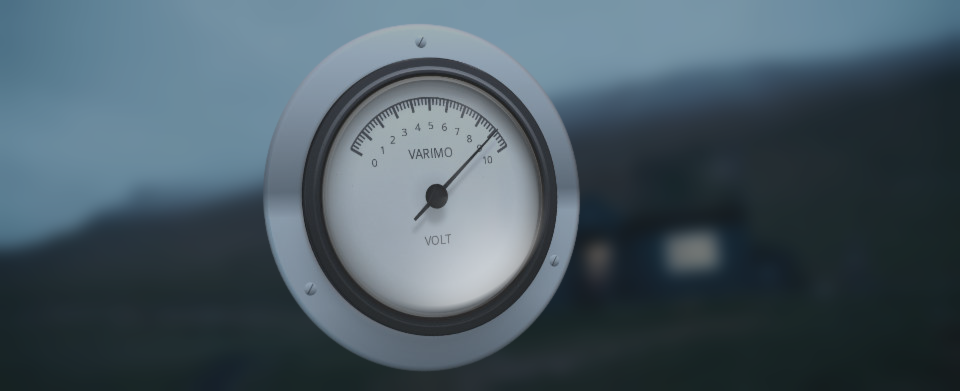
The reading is V 9
